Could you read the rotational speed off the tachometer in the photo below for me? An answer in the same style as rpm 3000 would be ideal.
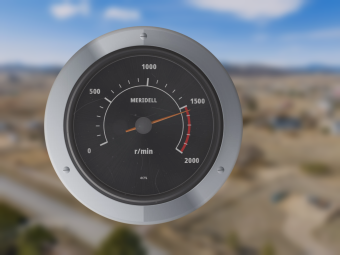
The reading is rpm 1550
